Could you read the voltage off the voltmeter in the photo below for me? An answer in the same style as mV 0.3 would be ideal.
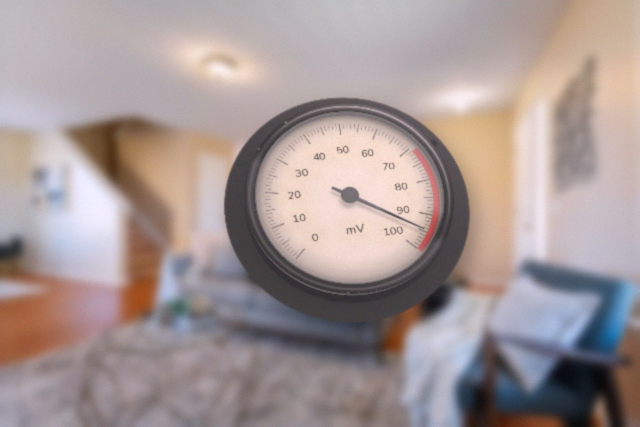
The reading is mV 95
